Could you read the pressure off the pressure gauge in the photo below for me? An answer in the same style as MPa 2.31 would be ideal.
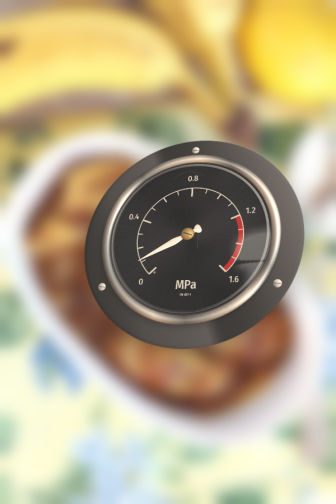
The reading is MPa 0.1
